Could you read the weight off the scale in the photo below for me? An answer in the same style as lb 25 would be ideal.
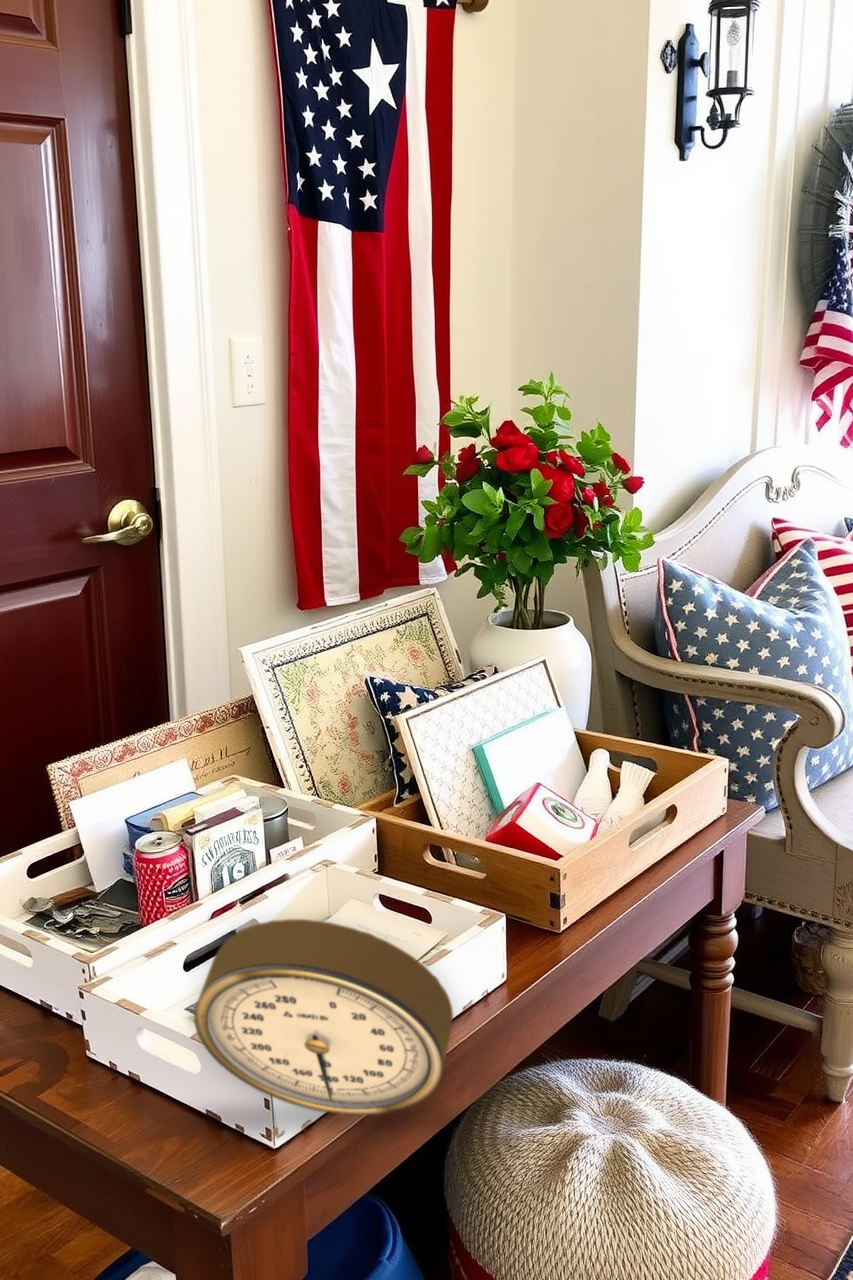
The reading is lb 140
